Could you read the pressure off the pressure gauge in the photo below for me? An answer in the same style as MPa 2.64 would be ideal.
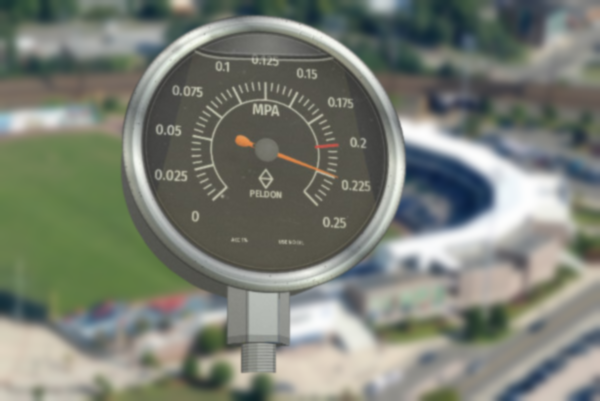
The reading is MPa 0.225
